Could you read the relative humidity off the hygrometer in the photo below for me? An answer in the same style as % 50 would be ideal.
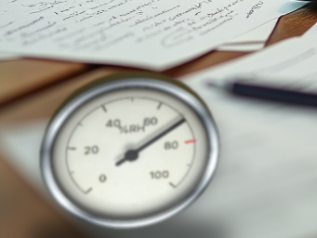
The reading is % 70
